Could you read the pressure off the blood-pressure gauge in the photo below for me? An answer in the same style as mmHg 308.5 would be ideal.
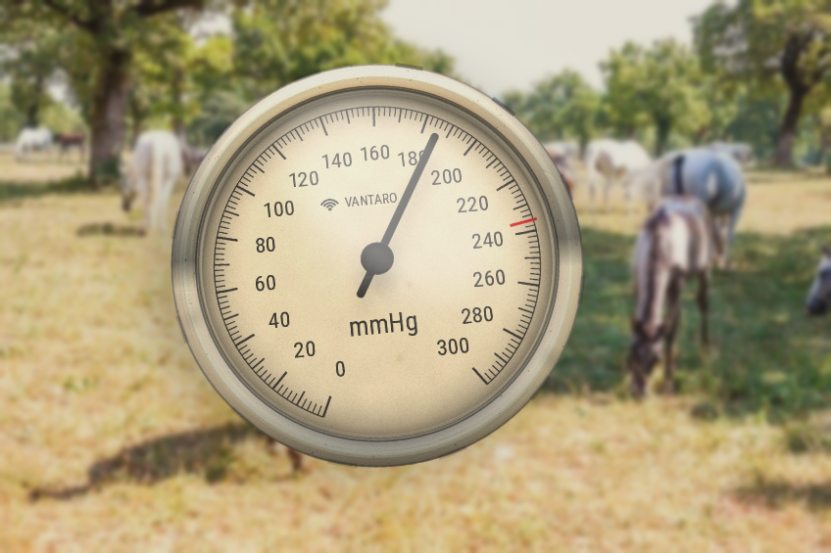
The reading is mmHg 186
